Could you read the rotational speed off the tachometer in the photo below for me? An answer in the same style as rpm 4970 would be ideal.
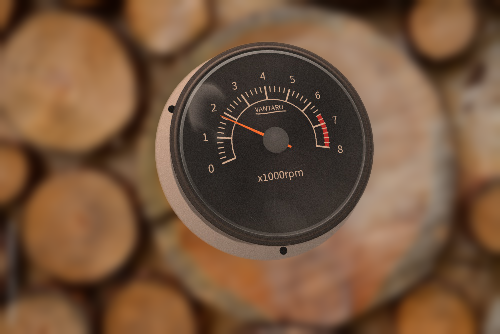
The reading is rpm 1800
